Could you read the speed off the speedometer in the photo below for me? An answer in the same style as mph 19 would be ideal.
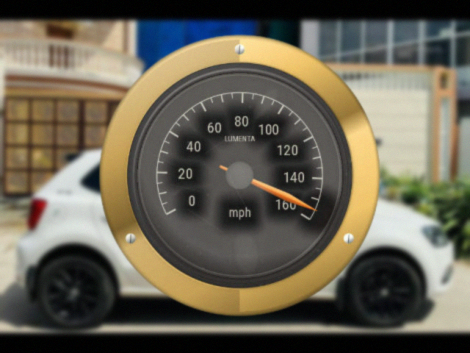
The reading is mph 155
